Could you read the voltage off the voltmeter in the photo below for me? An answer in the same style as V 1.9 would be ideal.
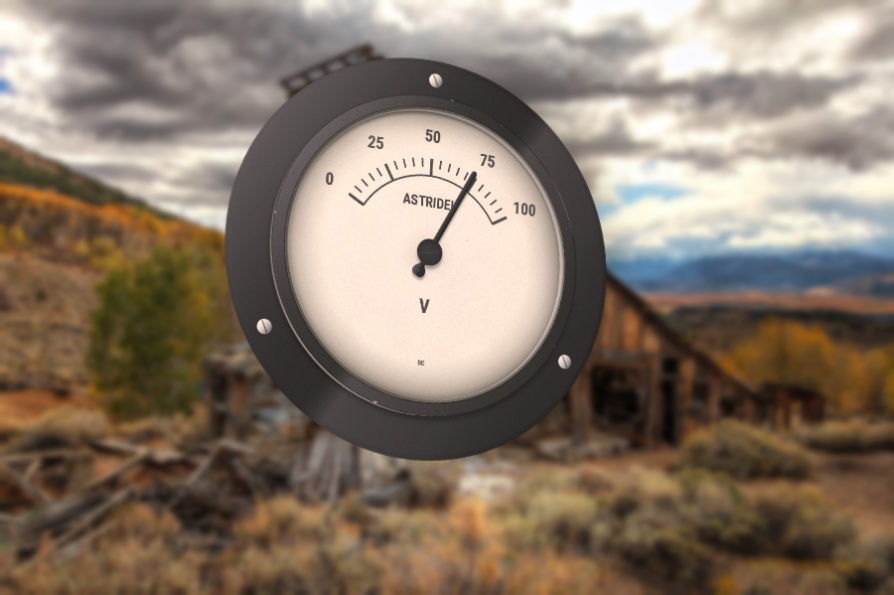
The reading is V 72.5
